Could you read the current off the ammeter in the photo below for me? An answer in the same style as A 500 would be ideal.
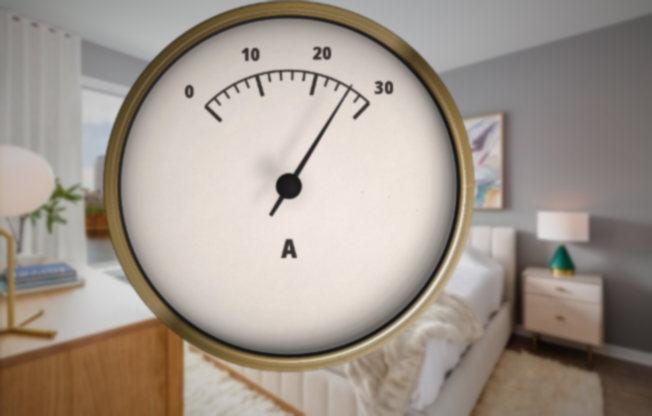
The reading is A 26
